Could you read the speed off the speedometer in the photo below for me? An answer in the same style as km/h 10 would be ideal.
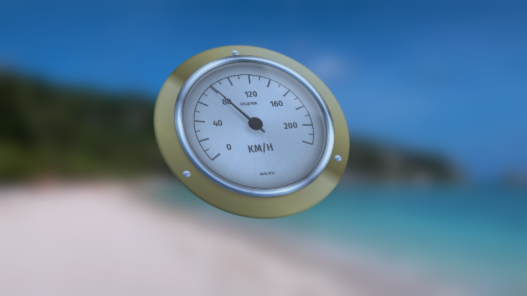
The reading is km/h 80
